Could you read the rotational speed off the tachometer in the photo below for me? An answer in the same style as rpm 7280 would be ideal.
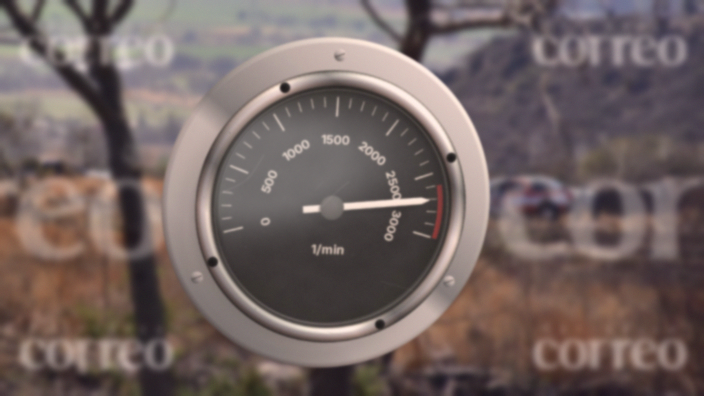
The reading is rpm 2700
